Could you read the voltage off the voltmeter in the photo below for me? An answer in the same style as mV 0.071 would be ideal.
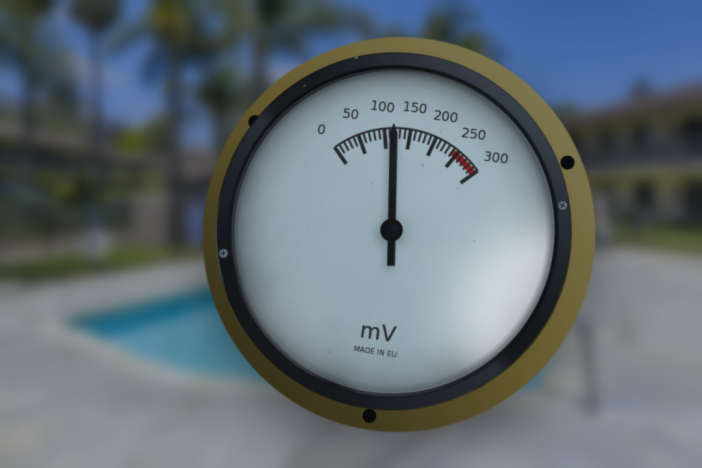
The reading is mV 120
